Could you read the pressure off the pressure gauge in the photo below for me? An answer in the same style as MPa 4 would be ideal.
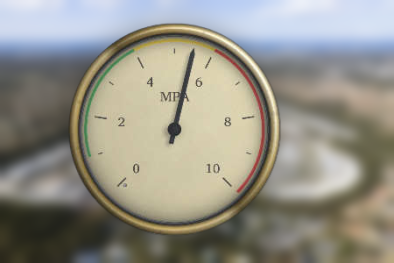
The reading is MPa 5.5
